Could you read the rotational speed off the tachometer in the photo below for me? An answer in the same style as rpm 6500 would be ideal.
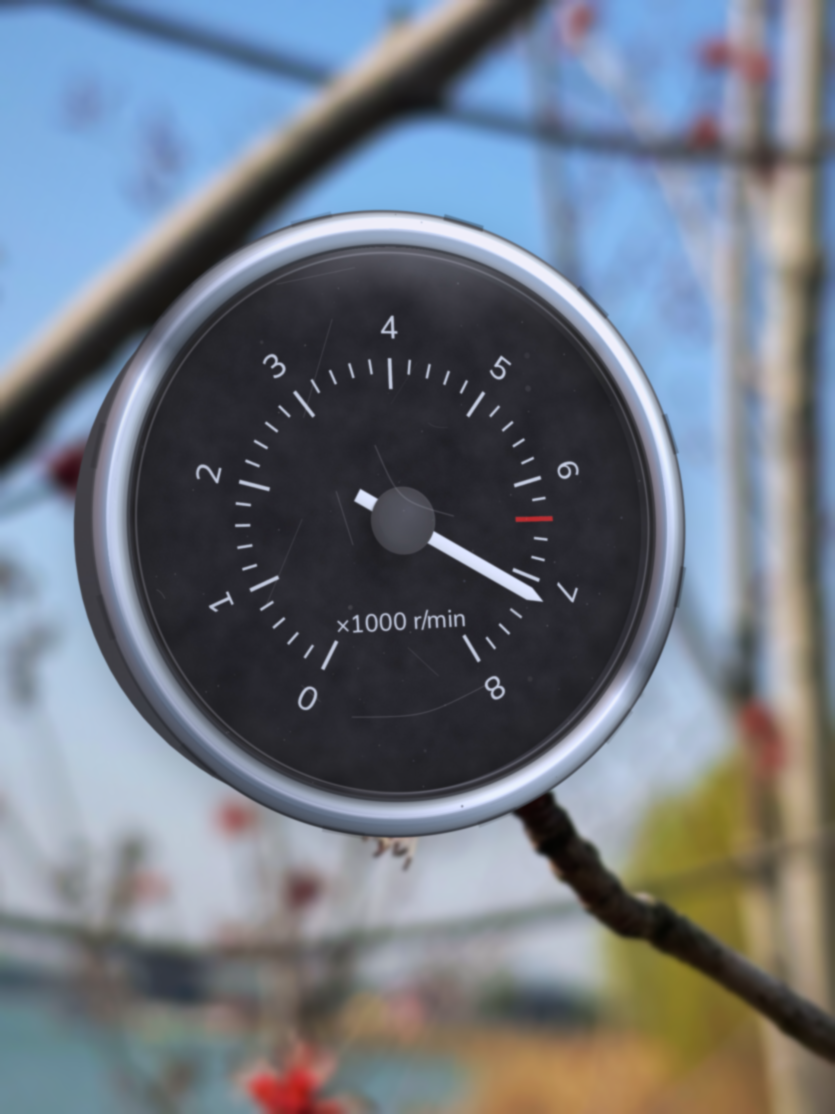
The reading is rpm 7200
